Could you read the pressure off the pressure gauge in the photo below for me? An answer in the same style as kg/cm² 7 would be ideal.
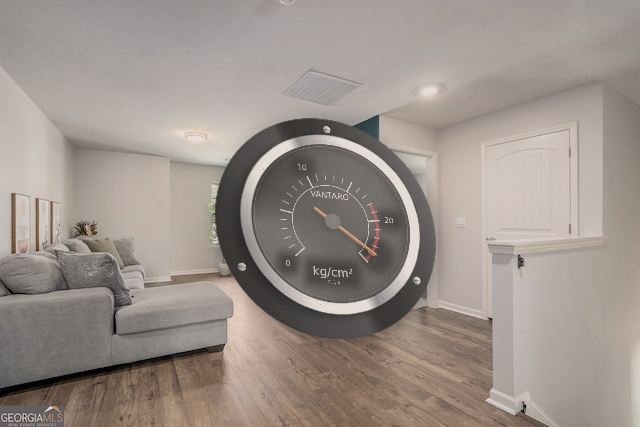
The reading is kg/cm² 24
